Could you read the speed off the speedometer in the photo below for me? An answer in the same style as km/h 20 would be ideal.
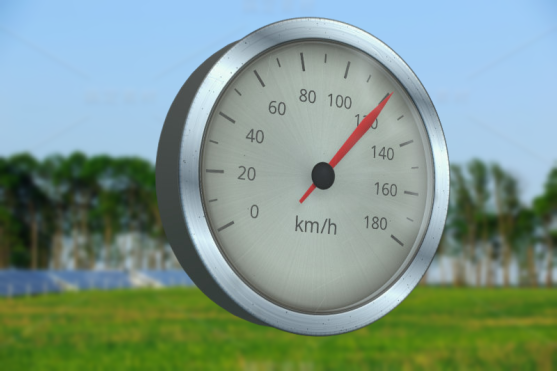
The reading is km/h 120
